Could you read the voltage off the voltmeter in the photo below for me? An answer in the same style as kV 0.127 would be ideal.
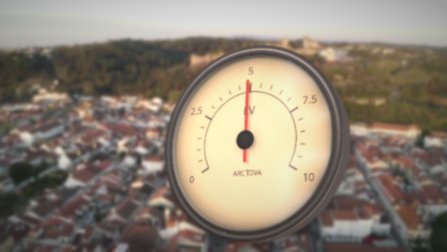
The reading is kV 5
